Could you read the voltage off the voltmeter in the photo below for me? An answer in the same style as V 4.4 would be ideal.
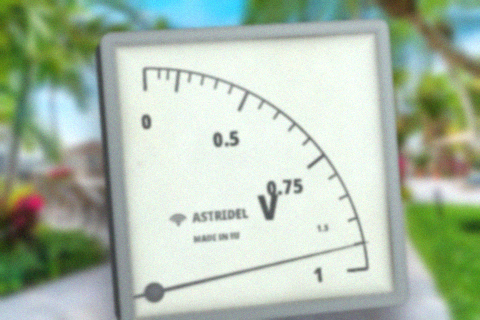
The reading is V 0.95
